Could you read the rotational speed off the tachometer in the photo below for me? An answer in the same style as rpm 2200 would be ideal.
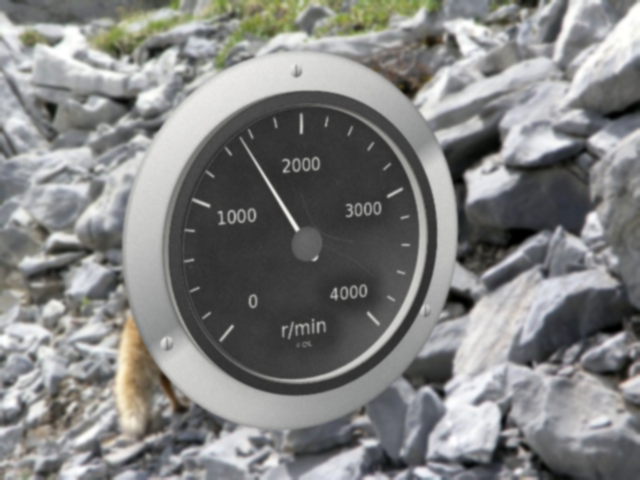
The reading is rpm 1500
